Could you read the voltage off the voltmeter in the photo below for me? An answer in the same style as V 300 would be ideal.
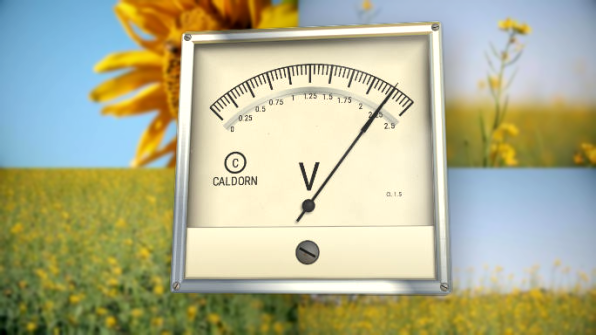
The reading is V 2.25
